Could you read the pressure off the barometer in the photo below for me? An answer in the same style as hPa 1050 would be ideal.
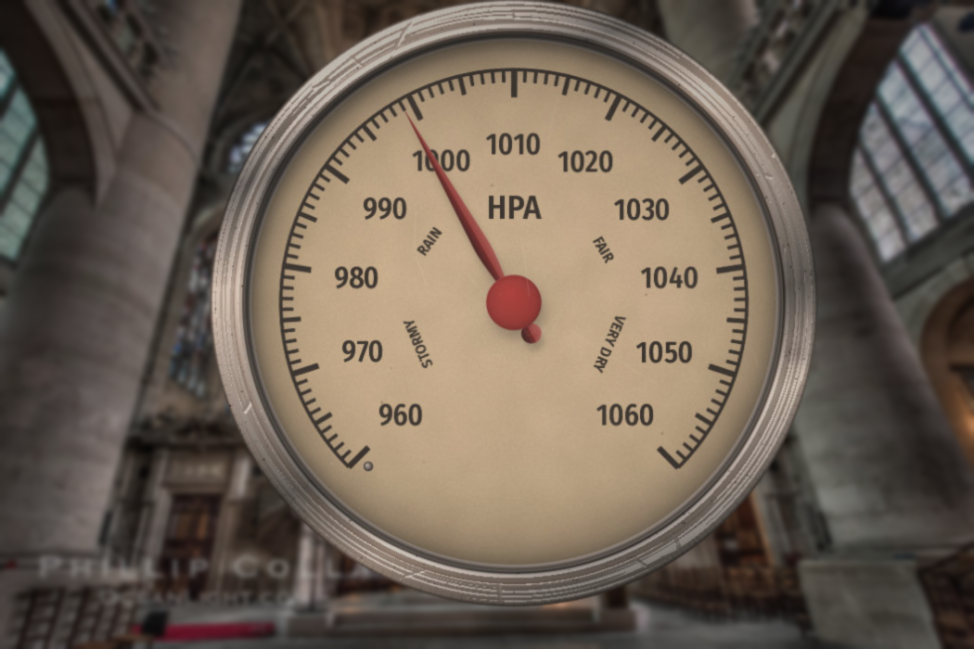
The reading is hPa 999
